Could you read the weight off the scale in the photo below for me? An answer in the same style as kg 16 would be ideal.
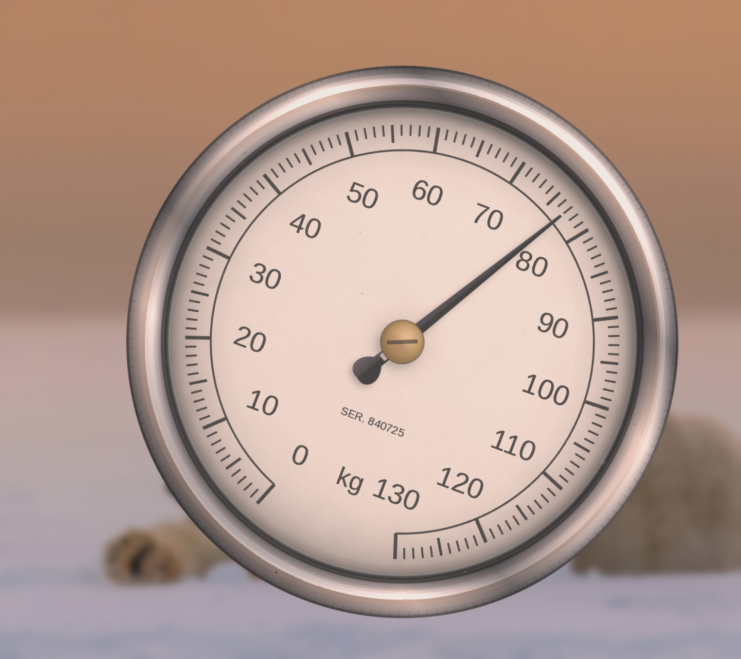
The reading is kg 77
